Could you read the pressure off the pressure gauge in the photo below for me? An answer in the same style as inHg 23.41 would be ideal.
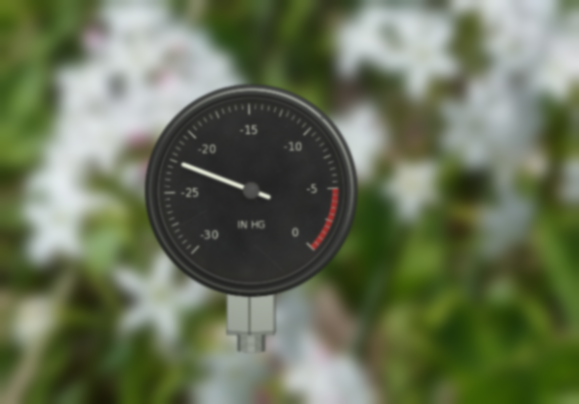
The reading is inHg -22.5
